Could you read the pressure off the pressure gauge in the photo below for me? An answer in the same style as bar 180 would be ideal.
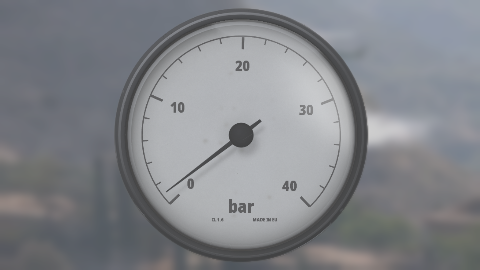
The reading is bar 1
